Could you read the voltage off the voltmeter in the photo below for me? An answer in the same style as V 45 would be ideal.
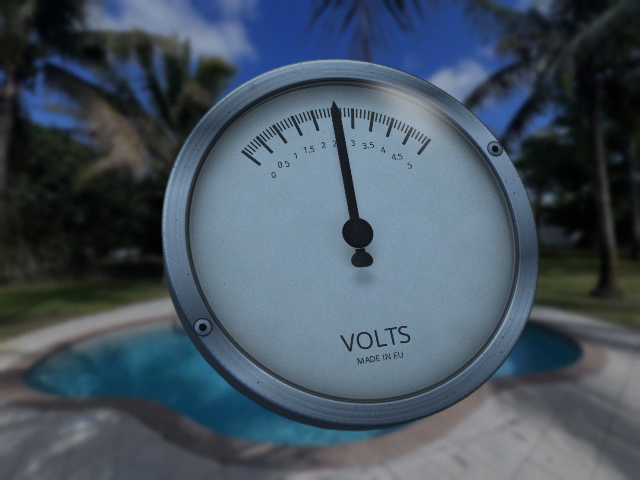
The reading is V 2.5
